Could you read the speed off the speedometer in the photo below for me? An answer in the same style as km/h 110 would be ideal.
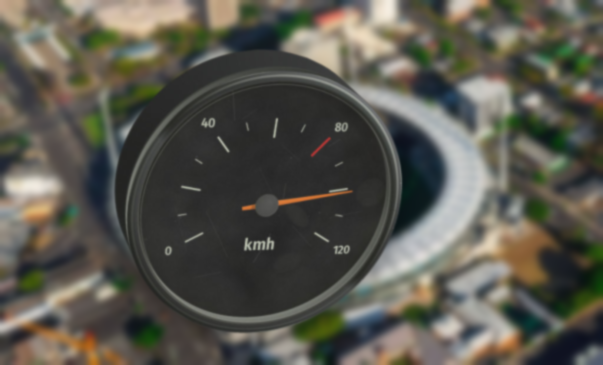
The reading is km/h 100
